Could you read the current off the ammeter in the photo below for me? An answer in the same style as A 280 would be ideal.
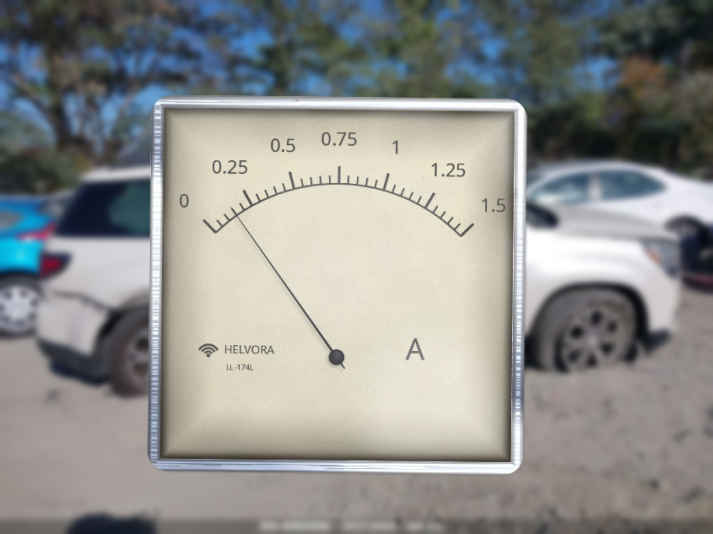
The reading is A 0.15
